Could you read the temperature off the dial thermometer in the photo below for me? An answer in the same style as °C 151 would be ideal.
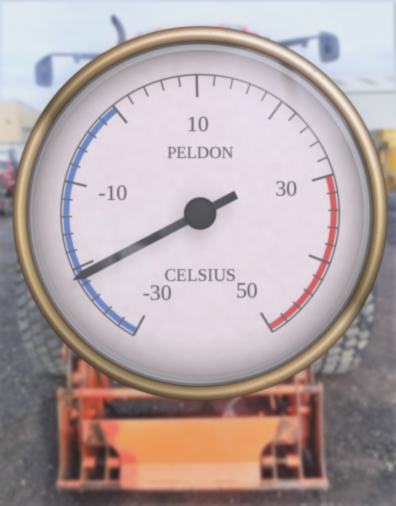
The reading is °C -21
